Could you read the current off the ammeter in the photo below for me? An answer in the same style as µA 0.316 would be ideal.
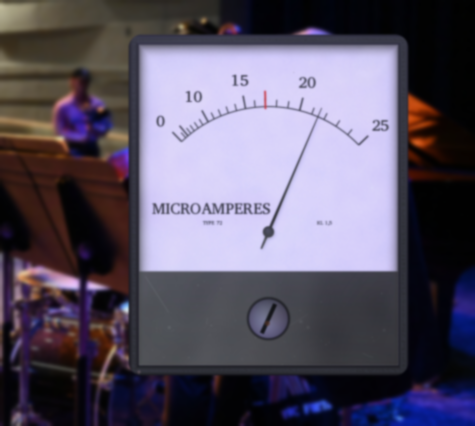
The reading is µA 21.5
